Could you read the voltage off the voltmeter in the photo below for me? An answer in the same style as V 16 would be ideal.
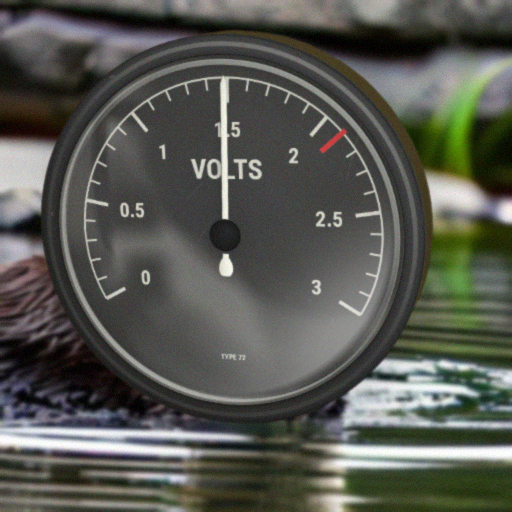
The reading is V 1.5
